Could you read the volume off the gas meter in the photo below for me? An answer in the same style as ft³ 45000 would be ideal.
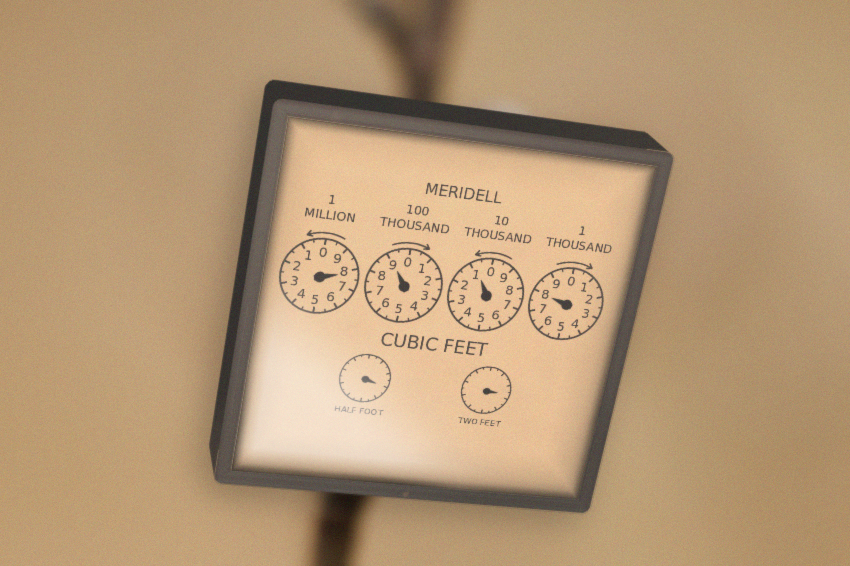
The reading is ft³ 790800
